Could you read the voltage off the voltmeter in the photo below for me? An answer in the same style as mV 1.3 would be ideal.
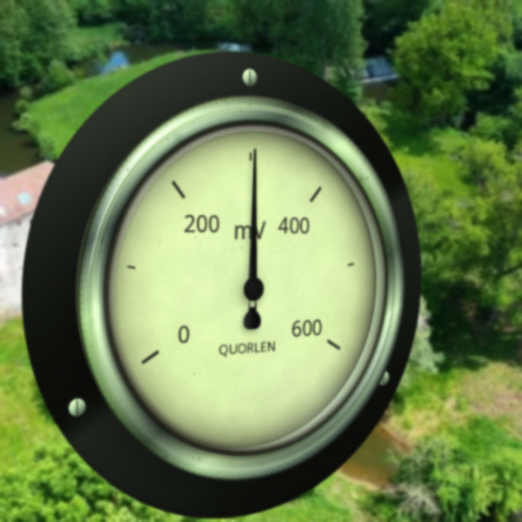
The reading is mV 300
